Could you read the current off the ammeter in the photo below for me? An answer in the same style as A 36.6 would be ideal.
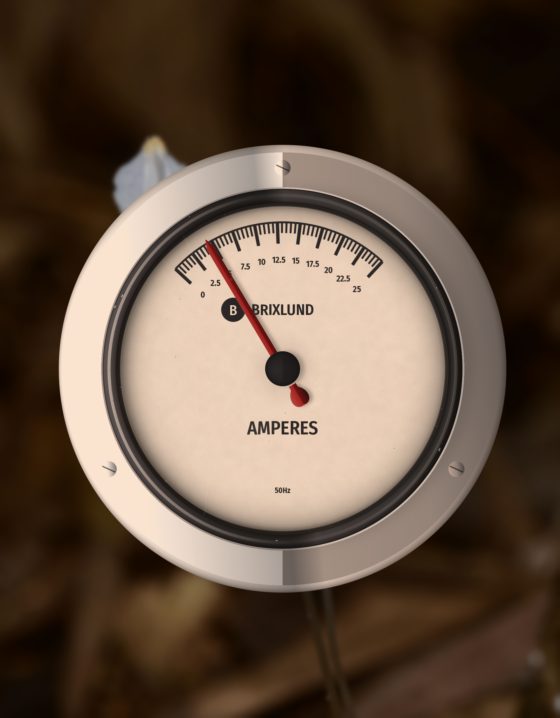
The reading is A 4.5
